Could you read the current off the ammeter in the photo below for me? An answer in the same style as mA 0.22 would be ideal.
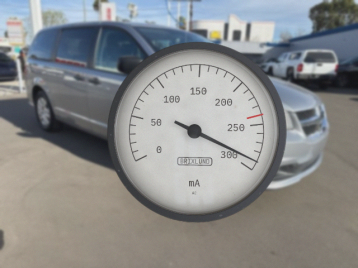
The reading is mA 290
